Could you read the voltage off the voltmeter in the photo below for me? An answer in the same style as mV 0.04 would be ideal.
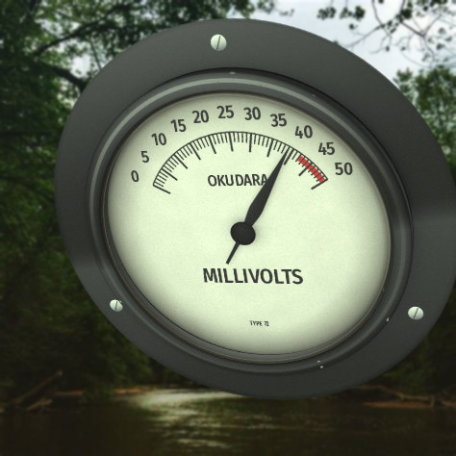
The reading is mV 39
